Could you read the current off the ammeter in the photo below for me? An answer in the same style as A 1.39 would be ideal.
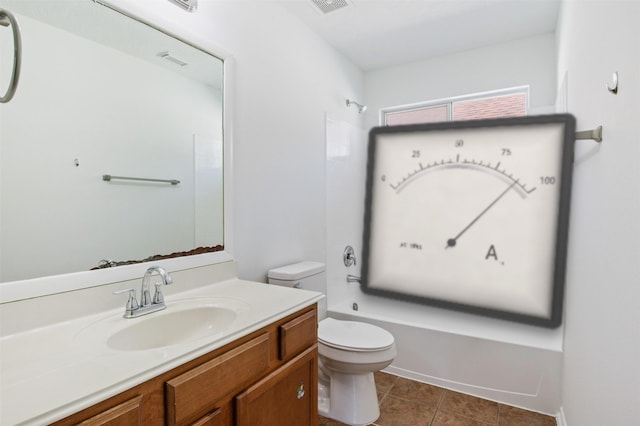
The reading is A 90
